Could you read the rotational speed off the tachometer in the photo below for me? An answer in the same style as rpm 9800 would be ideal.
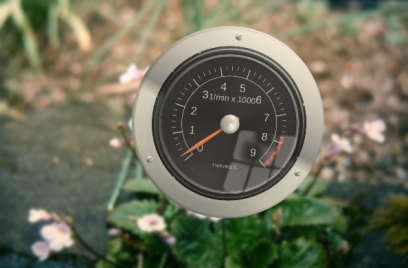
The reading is rpm 200
